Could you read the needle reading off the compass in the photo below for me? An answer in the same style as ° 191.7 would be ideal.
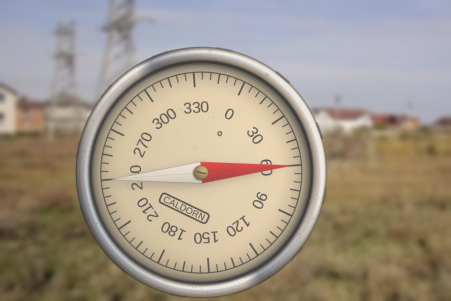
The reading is ° 60
